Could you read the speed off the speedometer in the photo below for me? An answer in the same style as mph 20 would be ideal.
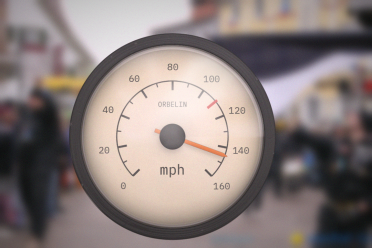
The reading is mph 145
